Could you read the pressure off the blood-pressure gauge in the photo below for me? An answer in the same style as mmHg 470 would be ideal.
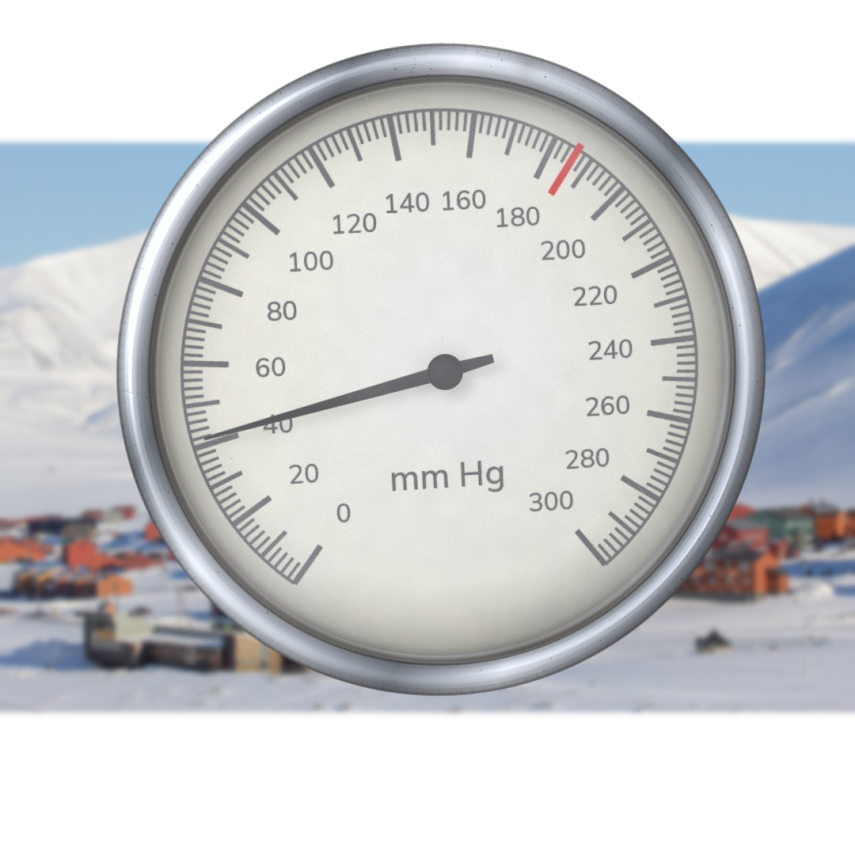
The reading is mmHg 42
